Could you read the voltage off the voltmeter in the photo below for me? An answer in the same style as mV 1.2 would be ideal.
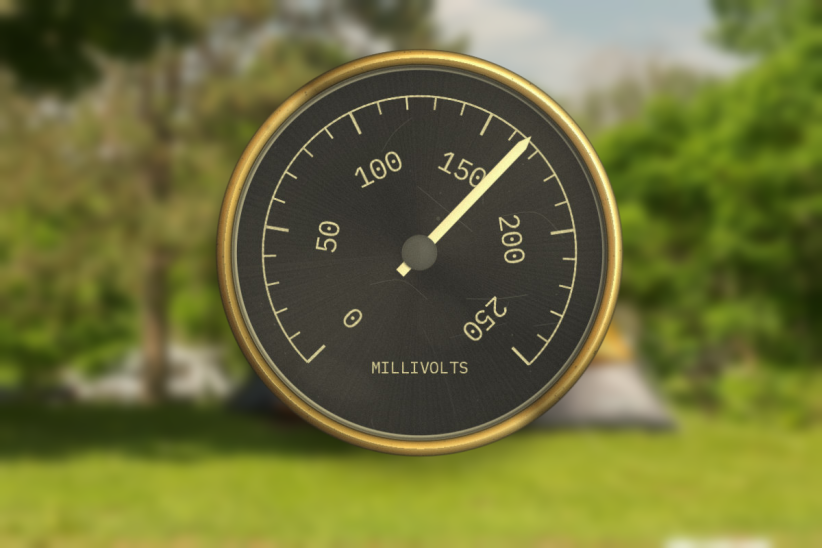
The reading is mV 165
